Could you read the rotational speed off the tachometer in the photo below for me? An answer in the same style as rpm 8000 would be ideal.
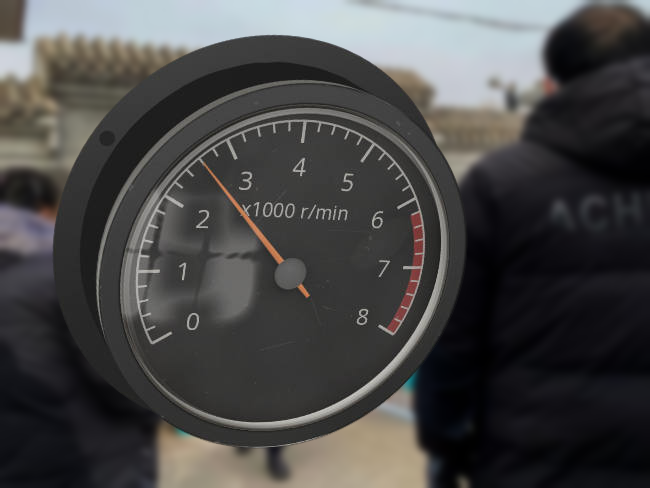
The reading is rpm 2600
